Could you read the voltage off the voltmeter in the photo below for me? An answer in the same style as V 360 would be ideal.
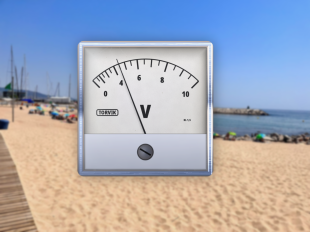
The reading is V 4.5
